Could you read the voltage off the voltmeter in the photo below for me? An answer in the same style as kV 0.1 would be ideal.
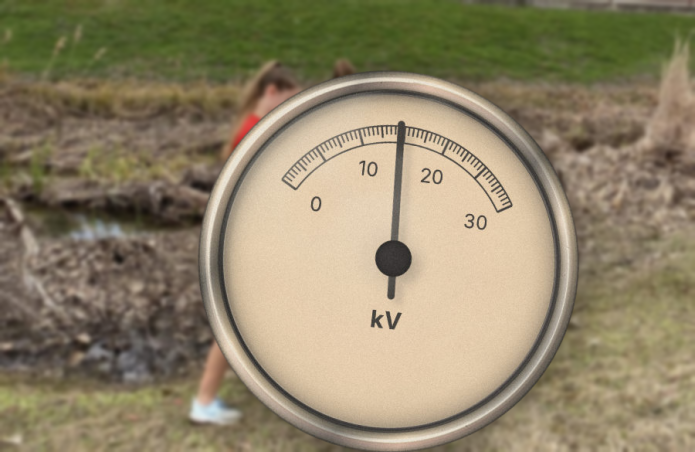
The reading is kV 14.5
